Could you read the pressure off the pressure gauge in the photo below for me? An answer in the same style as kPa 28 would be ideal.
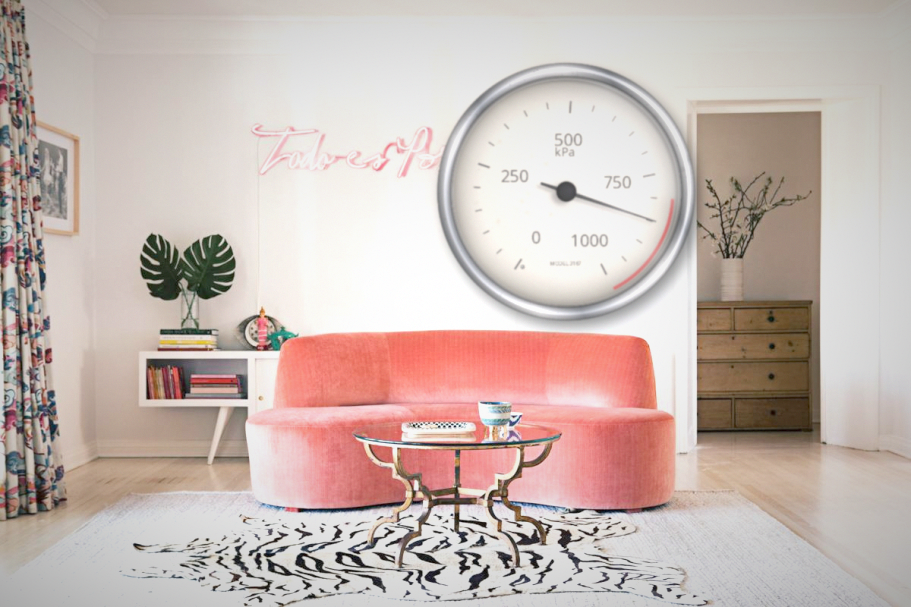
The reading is kPa 850
